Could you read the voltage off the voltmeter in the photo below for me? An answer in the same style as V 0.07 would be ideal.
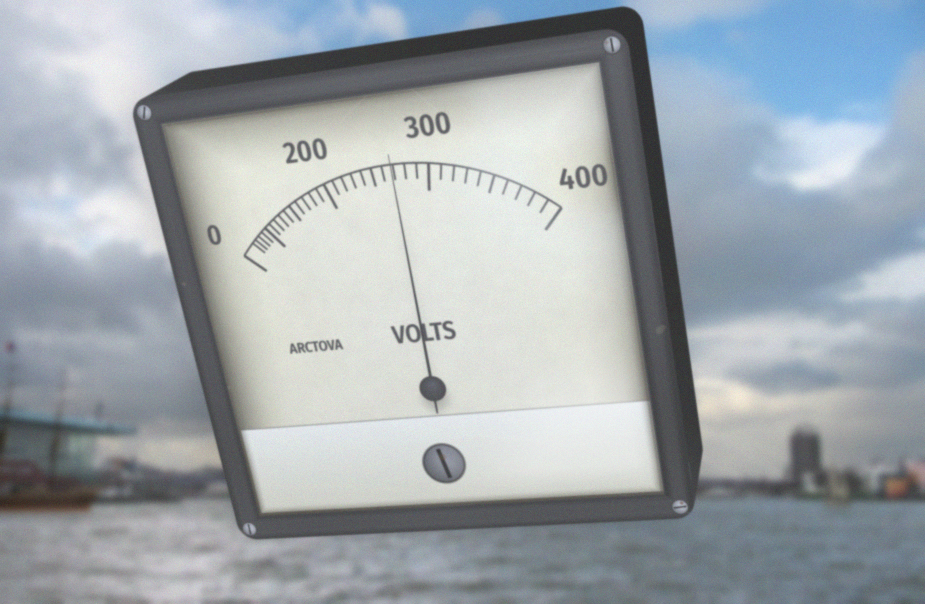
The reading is V 270
